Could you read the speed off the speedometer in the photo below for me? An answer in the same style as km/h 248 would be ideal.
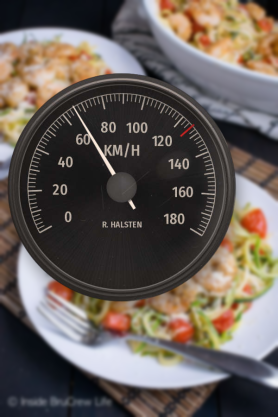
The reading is km/h 66
